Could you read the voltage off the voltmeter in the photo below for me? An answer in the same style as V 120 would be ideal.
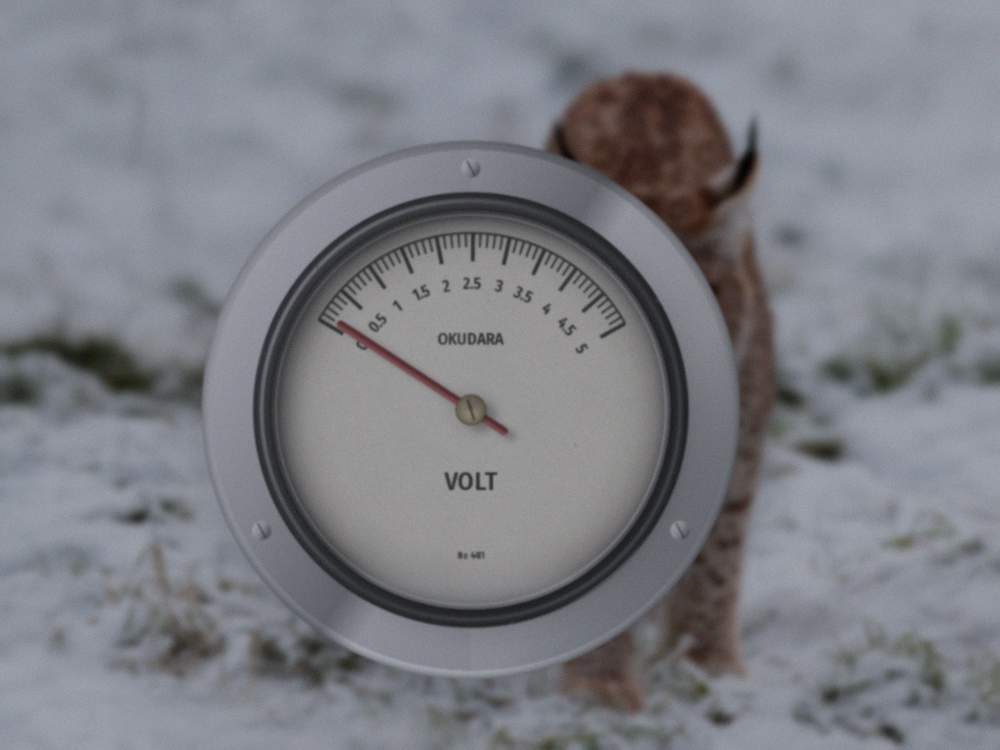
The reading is V 0.1
